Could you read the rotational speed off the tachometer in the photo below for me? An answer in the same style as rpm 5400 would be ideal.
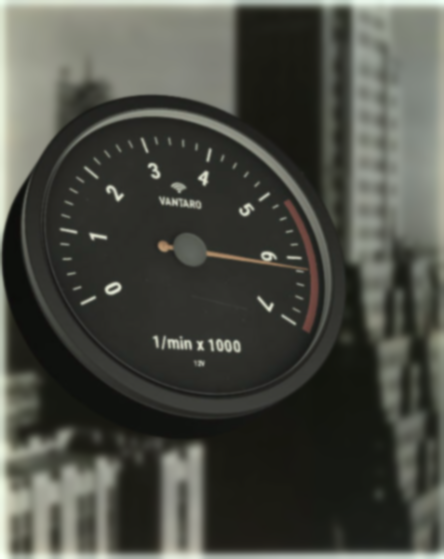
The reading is rpm 6200
